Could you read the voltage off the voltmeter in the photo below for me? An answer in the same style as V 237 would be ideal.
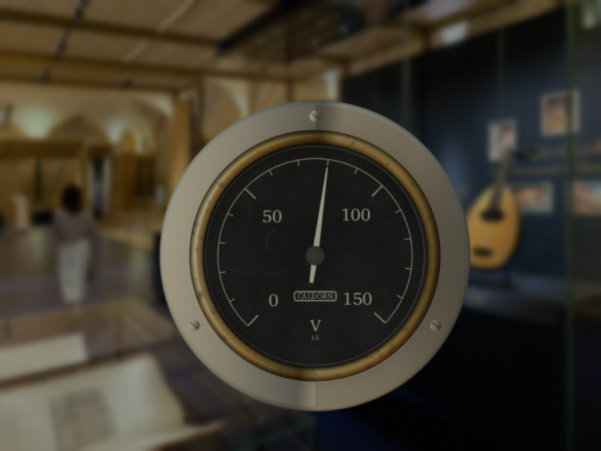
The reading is V 80
